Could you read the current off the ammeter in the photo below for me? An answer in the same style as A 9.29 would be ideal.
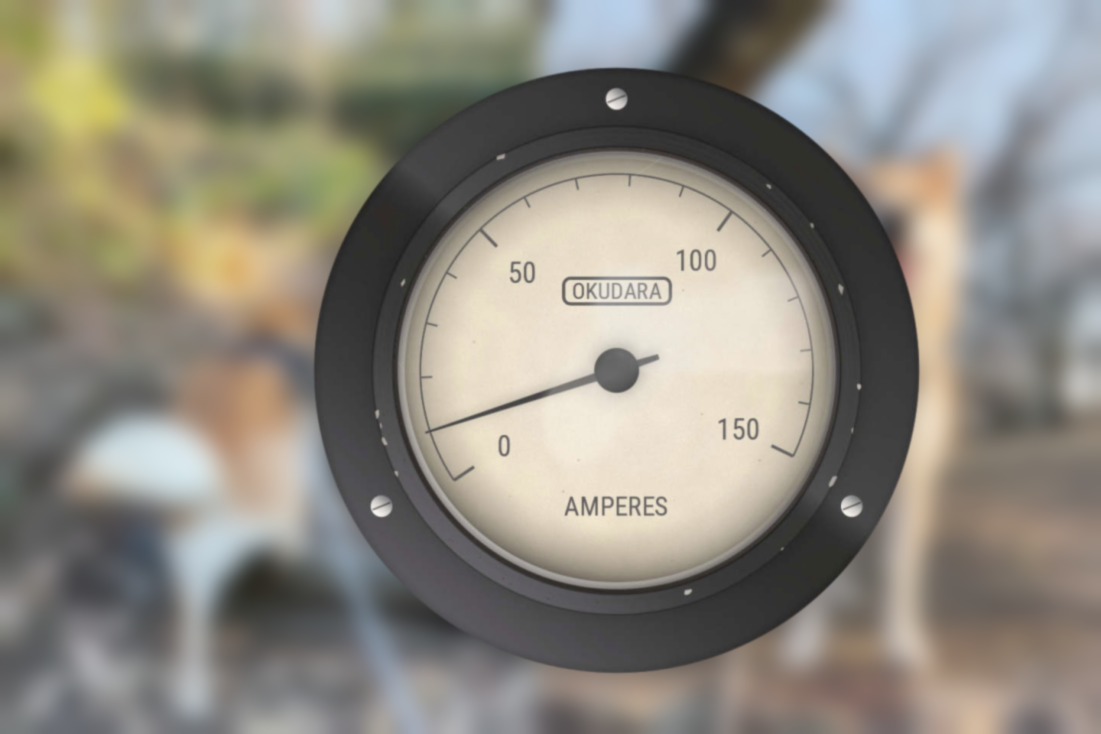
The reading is A 10
